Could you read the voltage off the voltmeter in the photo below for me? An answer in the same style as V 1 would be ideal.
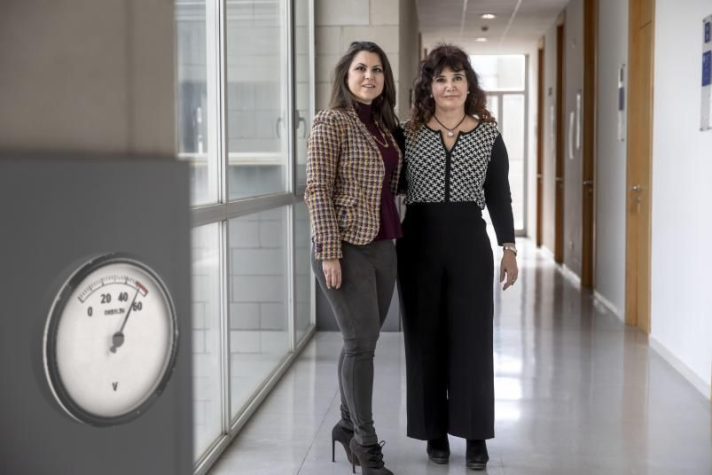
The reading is V 50
